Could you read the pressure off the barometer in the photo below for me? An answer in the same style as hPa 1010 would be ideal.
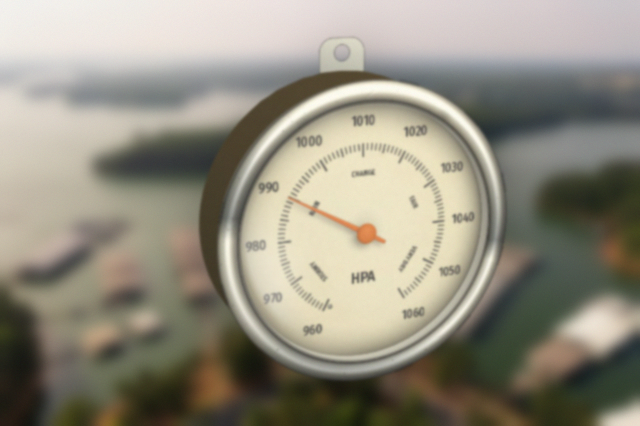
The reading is hPa 990
